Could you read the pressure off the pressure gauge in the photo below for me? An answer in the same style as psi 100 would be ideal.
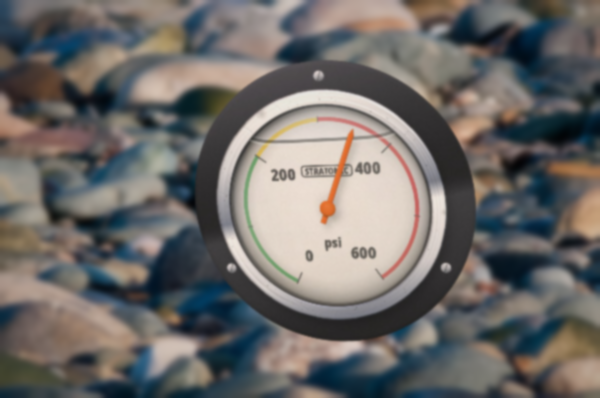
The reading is psi 350
